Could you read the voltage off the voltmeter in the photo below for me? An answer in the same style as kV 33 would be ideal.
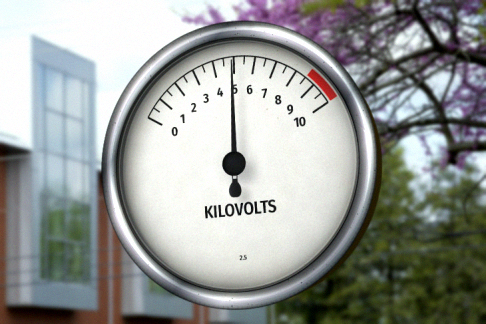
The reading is kV 5
